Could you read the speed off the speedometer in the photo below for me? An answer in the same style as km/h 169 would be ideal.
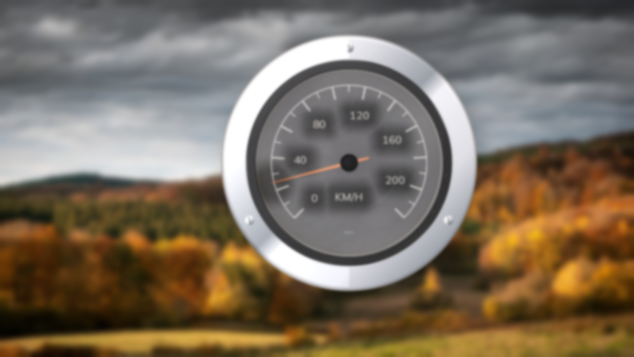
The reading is km/h 25
